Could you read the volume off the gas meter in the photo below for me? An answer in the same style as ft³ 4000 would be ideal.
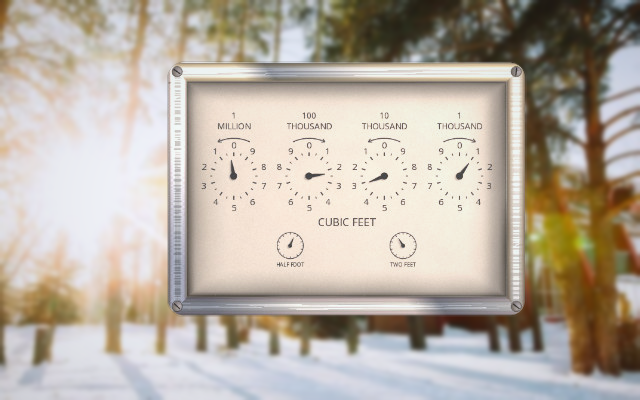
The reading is ft³ 23100
